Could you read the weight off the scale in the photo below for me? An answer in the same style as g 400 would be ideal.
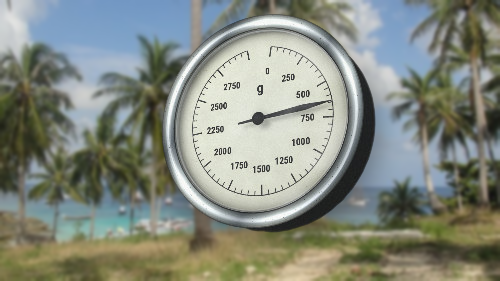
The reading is g 650
